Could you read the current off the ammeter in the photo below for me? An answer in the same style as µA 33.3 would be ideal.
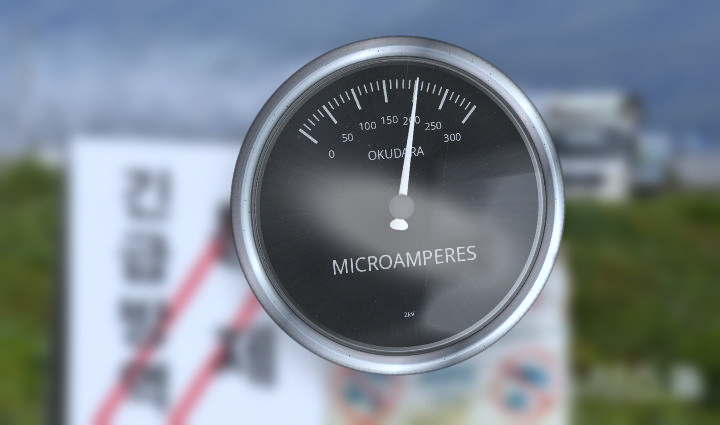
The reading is µA 200
